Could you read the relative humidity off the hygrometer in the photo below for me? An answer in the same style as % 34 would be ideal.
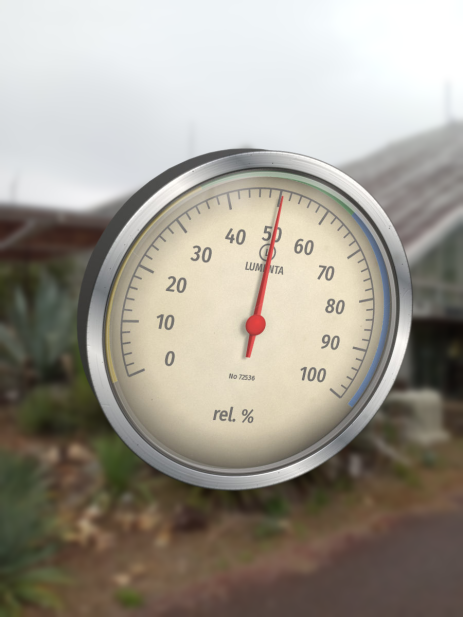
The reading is % 50
